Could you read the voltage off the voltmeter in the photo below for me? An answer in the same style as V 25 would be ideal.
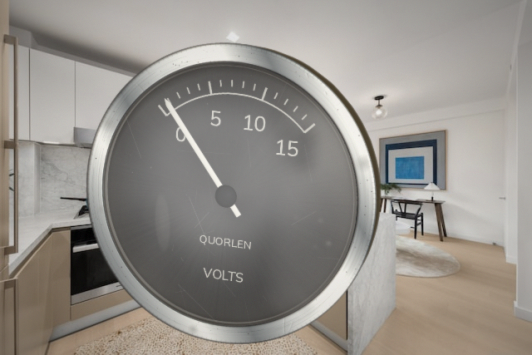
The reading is V 1
